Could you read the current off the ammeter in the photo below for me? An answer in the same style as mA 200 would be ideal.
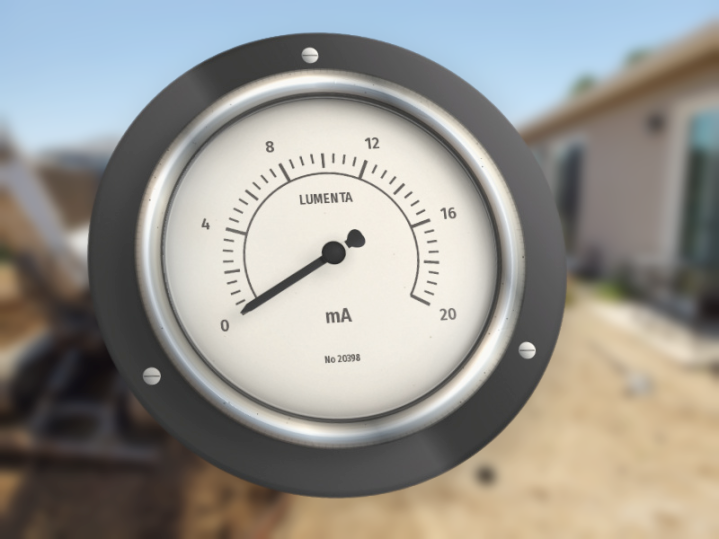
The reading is mA 0
